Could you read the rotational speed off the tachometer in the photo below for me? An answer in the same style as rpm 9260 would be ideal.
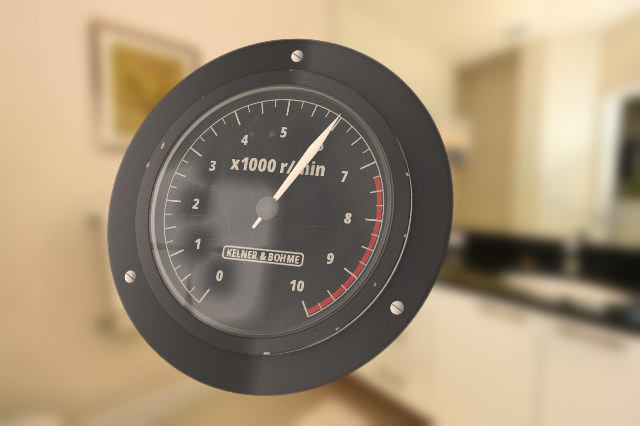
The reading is rpm 6000
